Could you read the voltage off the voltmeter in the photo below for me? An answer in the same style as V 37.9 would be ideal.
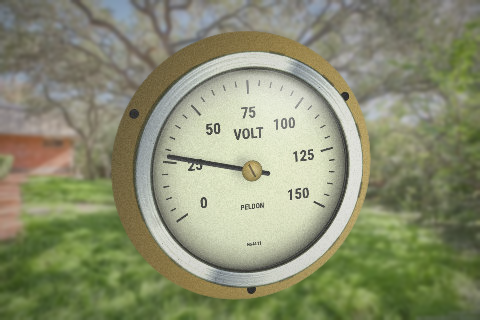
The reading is V 27.5
